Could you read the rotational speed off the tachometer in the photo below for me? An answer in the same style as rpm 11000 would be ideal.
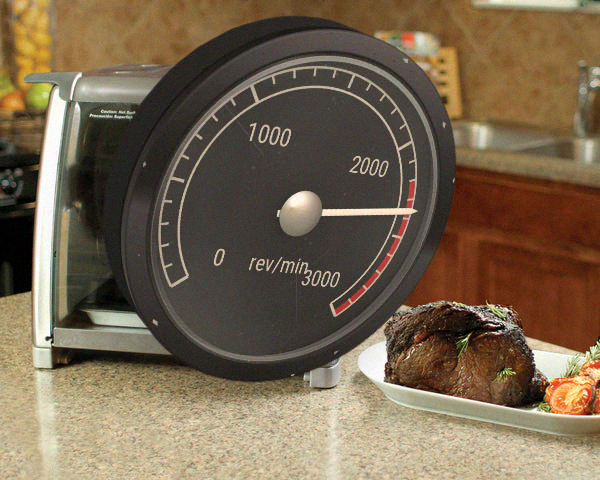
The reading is rpm 2350
